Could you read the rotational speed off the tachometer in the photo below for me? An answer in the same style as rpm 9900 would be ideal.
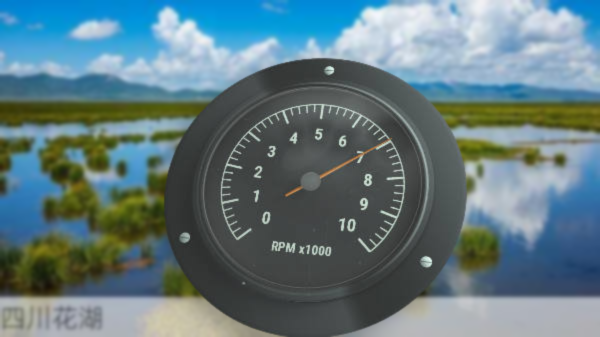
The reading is rpm 7000
